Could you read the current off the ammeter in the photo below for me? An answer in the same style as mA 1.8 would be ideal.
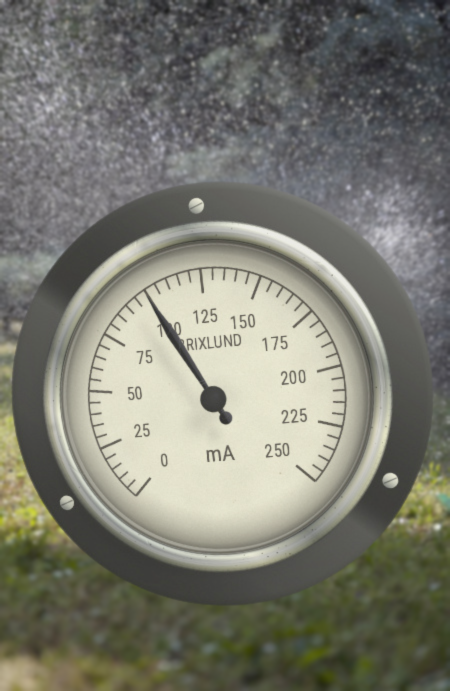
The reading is mA 100
